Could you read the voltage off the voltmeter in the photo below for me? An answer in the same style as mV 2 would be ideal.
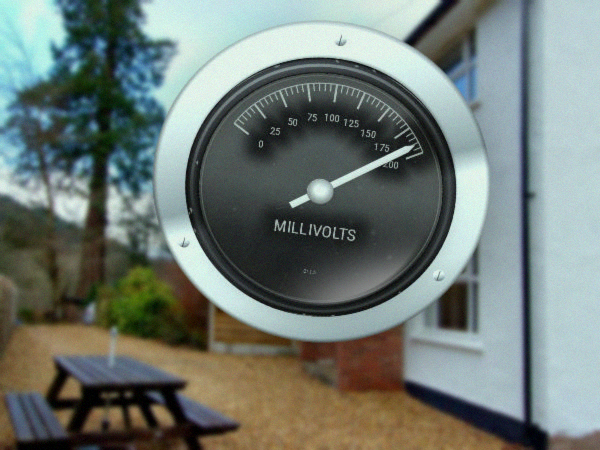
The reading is mV 190
